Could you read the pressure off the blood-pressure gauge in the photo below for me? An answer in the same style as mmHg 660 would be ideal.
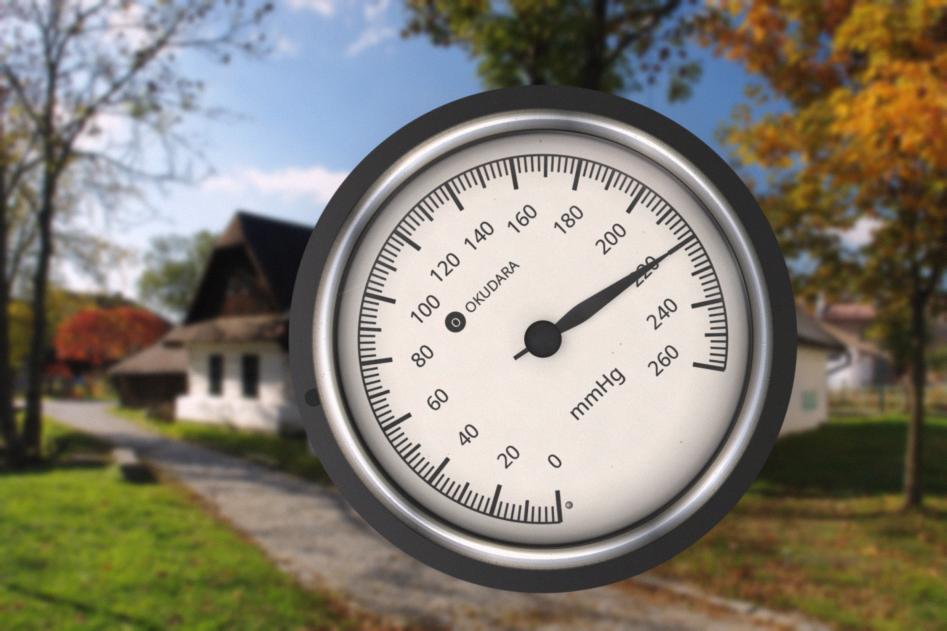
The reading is mmHg 220
